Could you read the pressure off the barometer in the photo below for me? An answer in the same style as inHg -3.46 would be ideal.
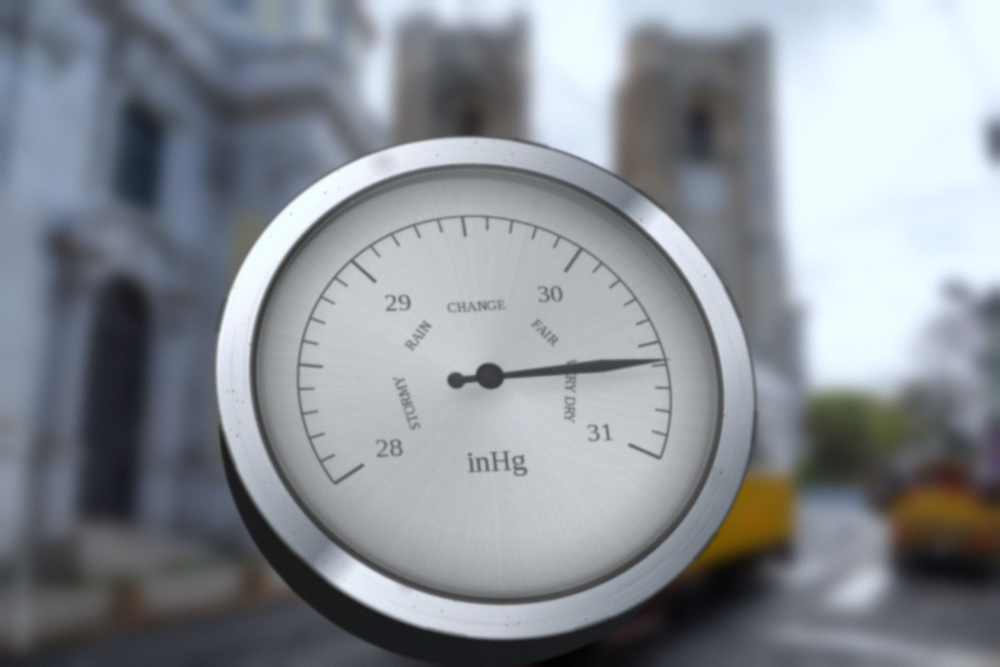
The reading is inHg 30.6
